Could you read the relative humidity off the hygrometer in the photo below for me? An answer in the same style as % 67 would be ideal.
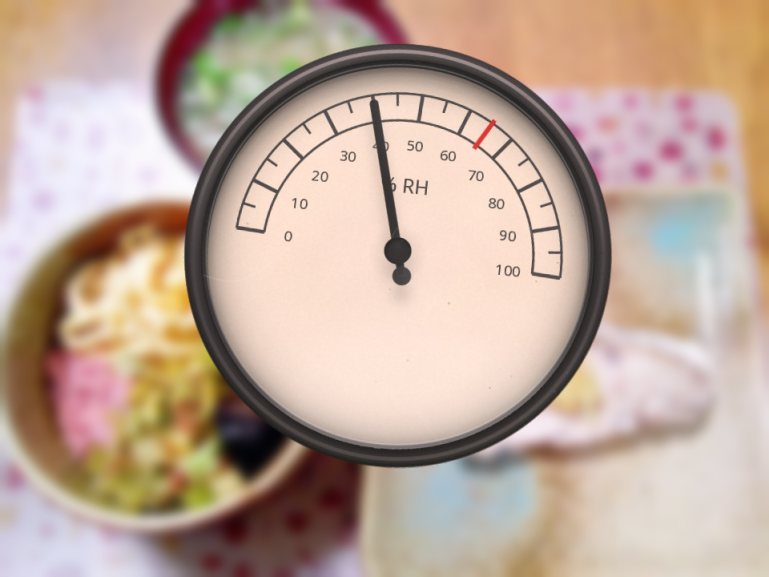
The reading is % 40
